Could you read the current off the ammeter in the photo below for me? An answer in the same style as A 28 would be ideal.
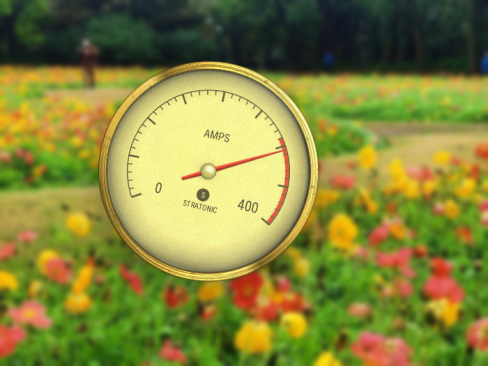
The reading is A 305
